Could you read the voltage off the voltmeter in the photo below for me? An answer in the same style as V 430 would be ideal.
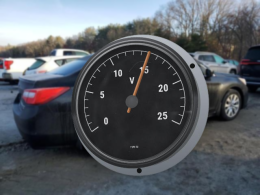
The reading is V 15
